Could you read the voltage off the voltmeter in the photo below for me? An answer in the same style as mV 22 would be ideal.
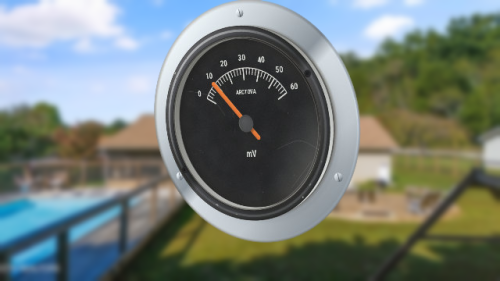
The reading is mV 10
